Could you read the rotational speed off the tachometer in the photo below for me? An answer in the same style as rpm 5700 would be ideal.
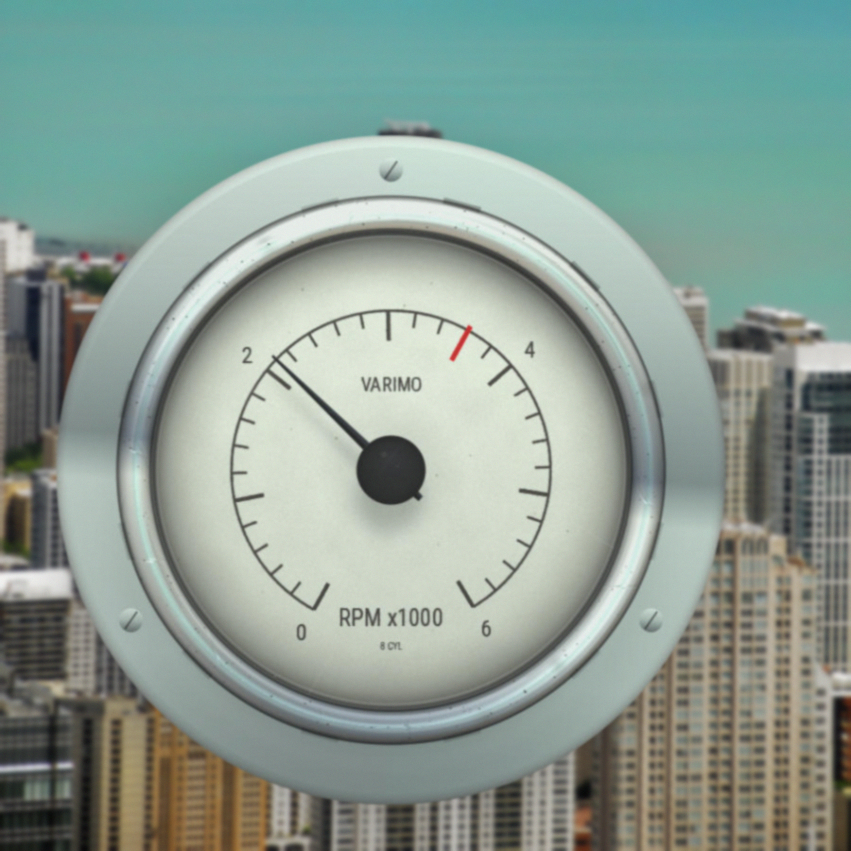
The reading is rpm 2100
